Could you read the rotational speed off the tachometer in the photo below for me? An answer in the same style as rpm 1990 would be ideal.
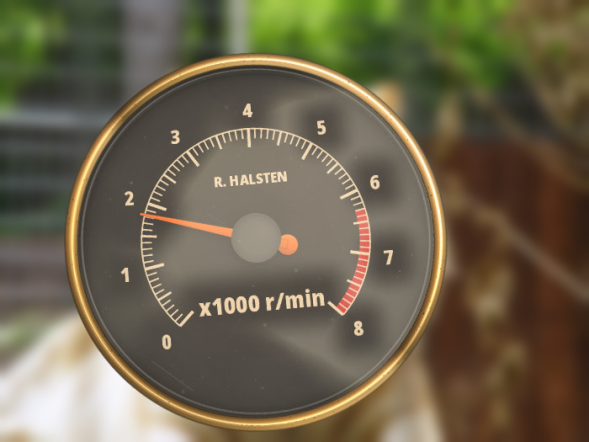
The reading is rpm 1800
